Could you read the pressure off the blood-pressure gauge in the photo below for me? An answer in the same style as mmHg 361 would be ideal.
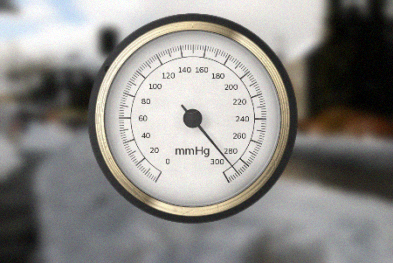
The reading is mmHg 290
